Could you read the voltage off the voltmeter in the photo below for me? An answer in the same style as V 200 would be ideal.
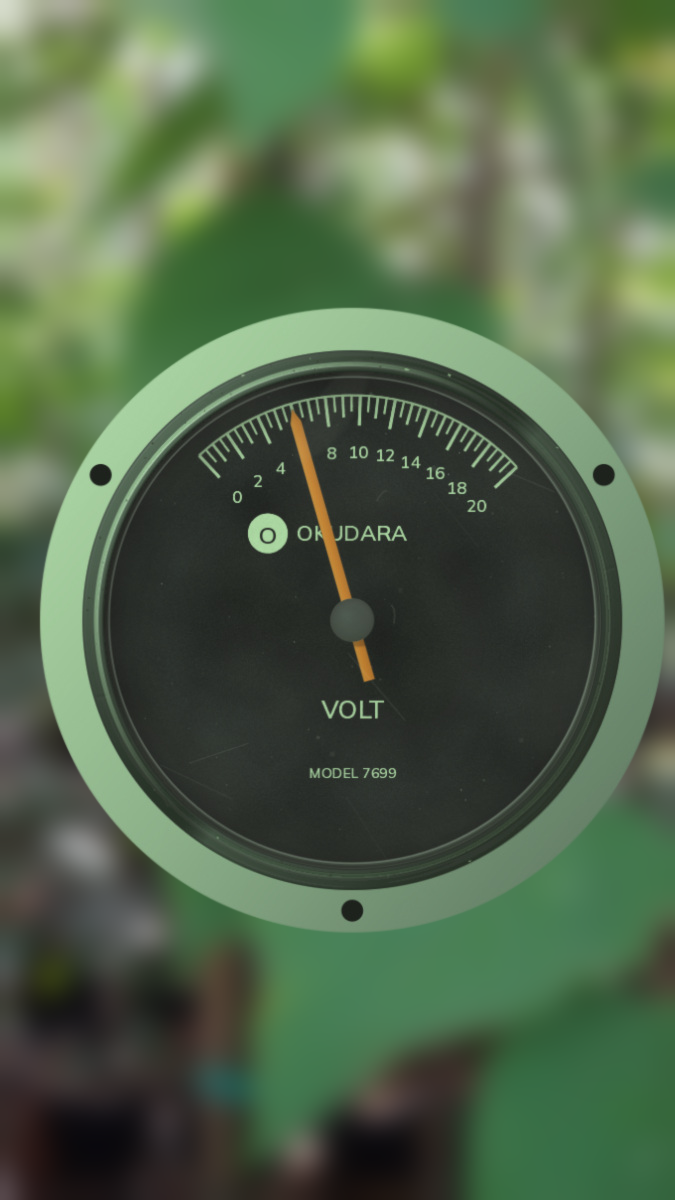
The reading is V 6
